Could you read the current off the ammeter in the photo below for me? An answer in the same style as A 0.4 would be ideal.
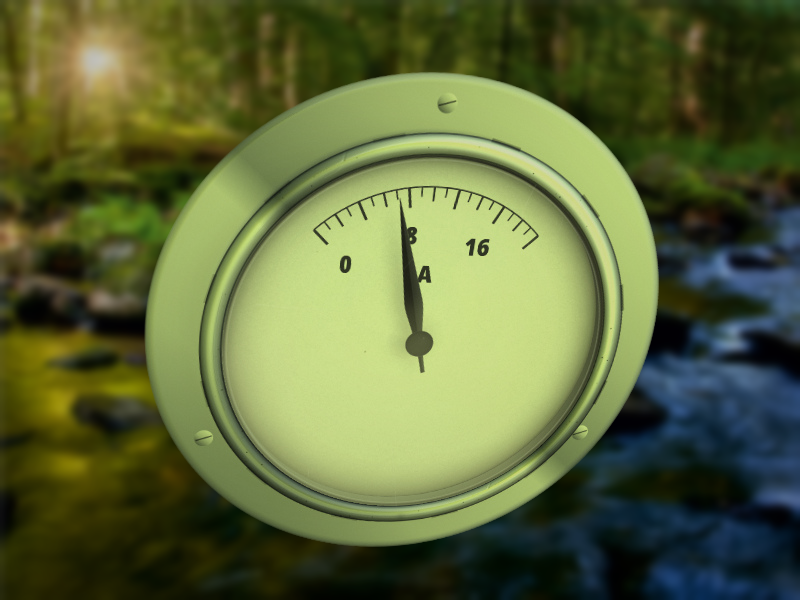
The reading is A 7
